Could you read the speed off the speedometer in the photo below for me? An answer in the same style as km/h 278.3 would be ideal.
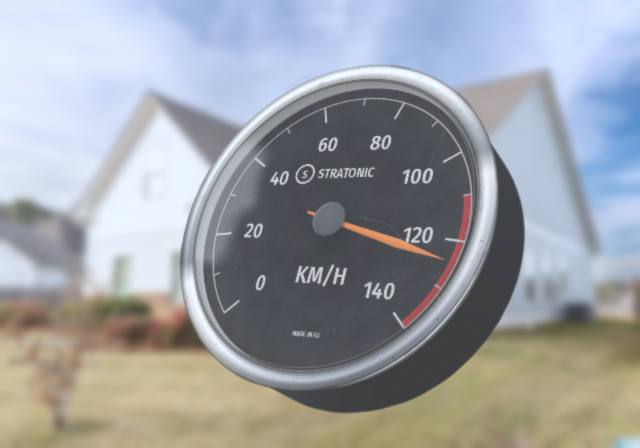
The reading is km/h 125
